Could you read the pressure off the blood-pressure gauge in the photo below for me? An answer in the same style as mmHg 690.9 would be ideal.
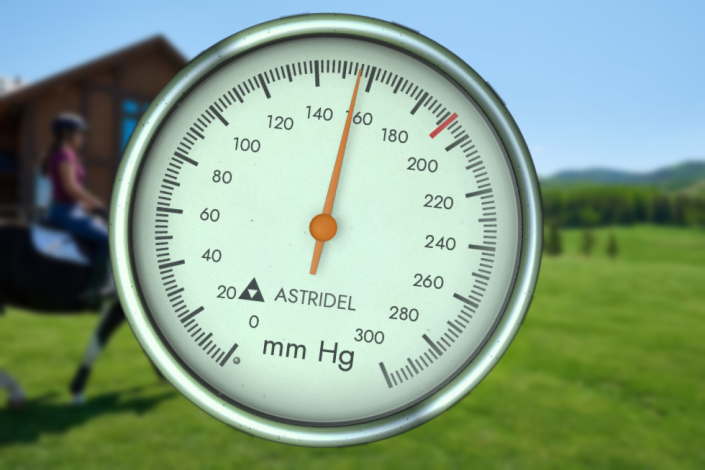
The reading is mmHg 156
